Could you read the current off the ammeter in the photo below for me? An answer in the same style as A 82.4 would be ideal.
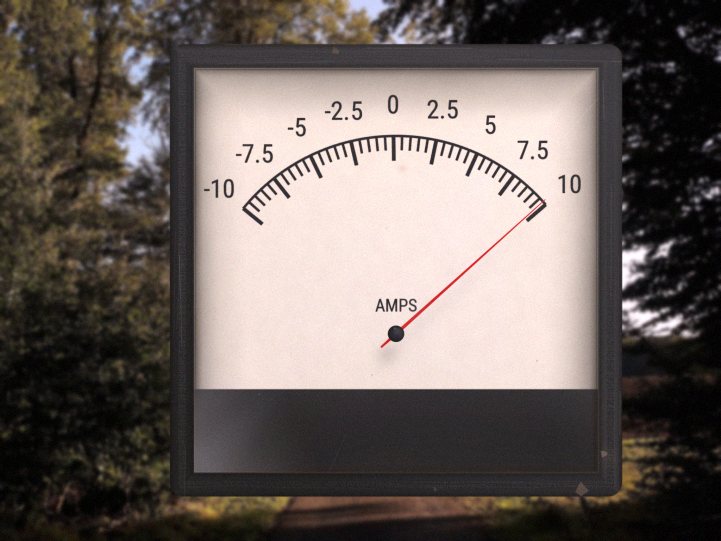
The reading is A 9.75
